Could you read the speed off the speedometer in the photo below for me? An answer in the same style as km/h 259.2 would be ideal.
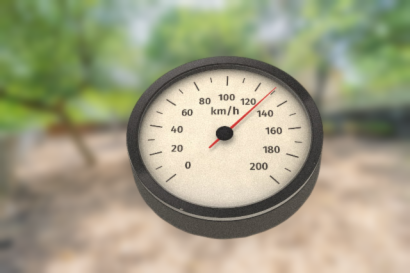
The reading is km/h 130
